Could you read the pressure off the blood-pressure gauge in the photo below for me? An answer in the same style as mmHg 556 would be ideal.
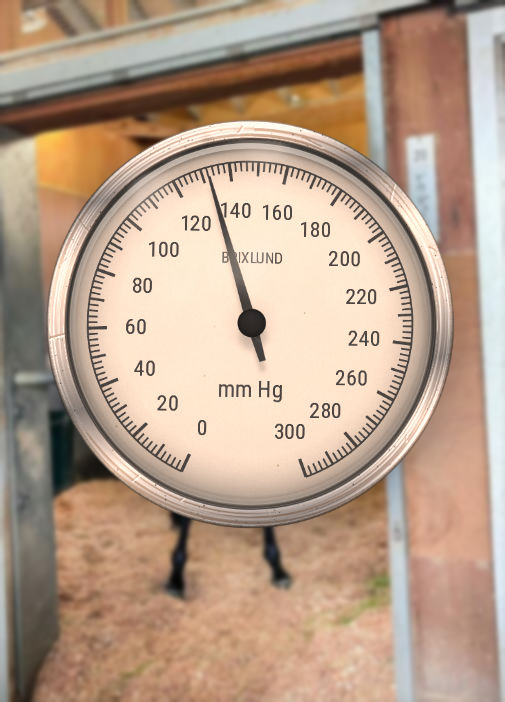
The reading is mmHg 132
